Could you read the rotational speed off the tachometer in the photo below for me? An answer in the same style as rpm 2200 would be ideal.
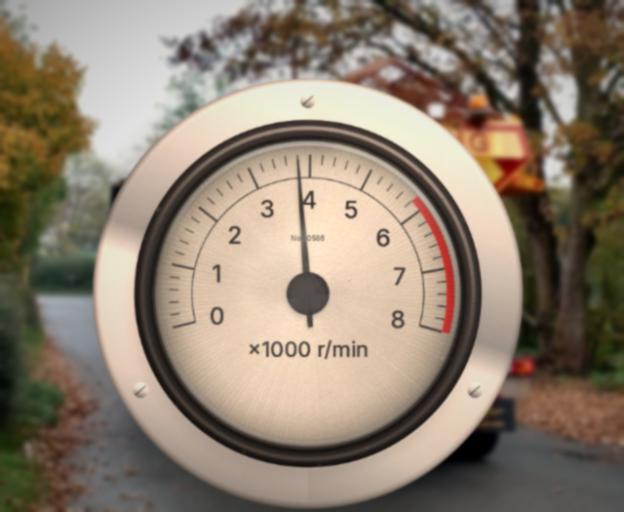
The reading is rpm 3800
